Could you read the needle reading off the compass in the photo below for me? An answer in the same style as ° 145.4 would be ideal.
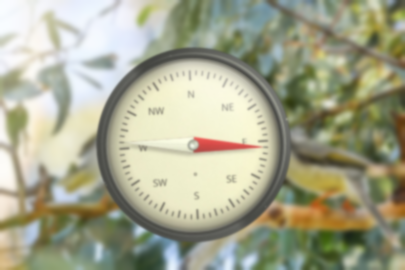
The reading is ° 95
